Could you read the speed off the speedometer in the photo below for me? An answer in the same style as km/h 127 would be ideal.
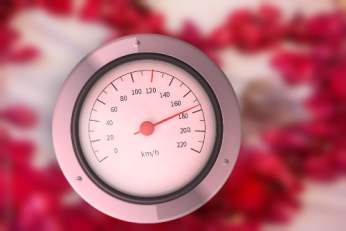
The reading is km/h 175
